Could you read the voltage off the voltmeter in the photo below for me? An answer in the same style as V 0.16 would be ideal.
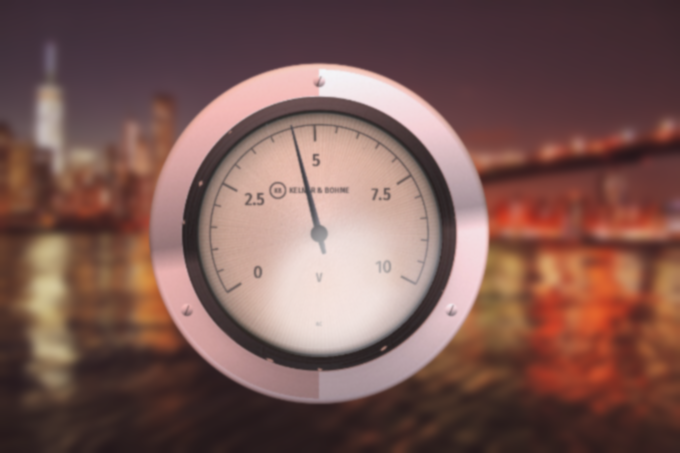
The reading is V 4.5
